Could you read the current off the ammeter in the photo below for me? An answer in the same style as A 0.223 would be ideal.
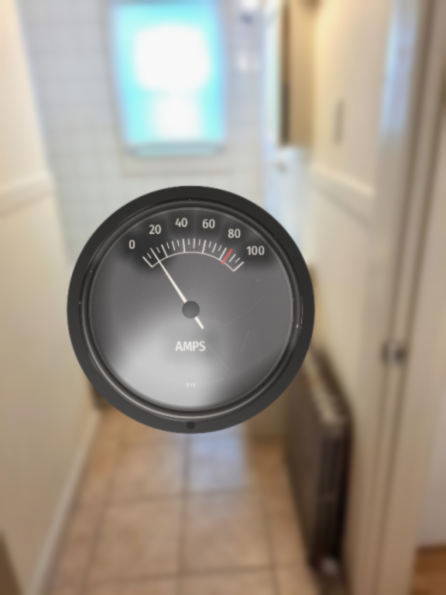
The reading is A 10
